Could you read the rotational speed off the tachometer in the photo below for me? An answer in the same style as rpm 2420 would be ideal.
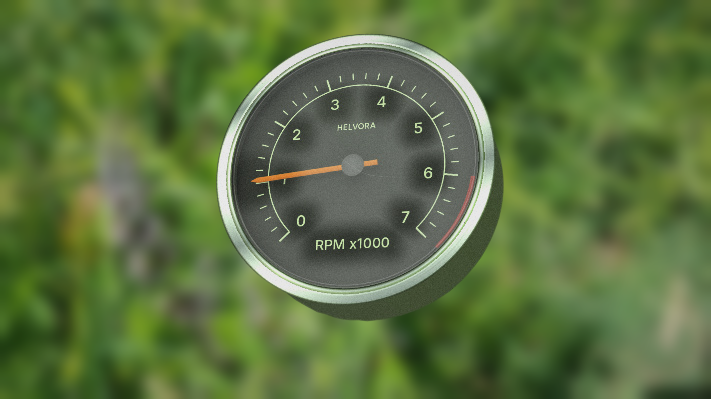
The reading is rpm 1000
